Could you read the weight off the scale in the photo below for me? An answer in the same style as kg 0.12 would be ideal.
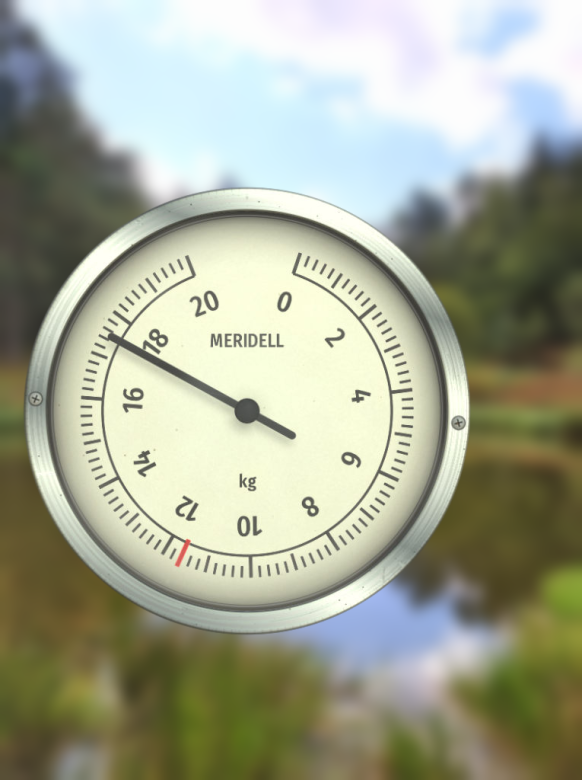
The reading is kg 17.5
